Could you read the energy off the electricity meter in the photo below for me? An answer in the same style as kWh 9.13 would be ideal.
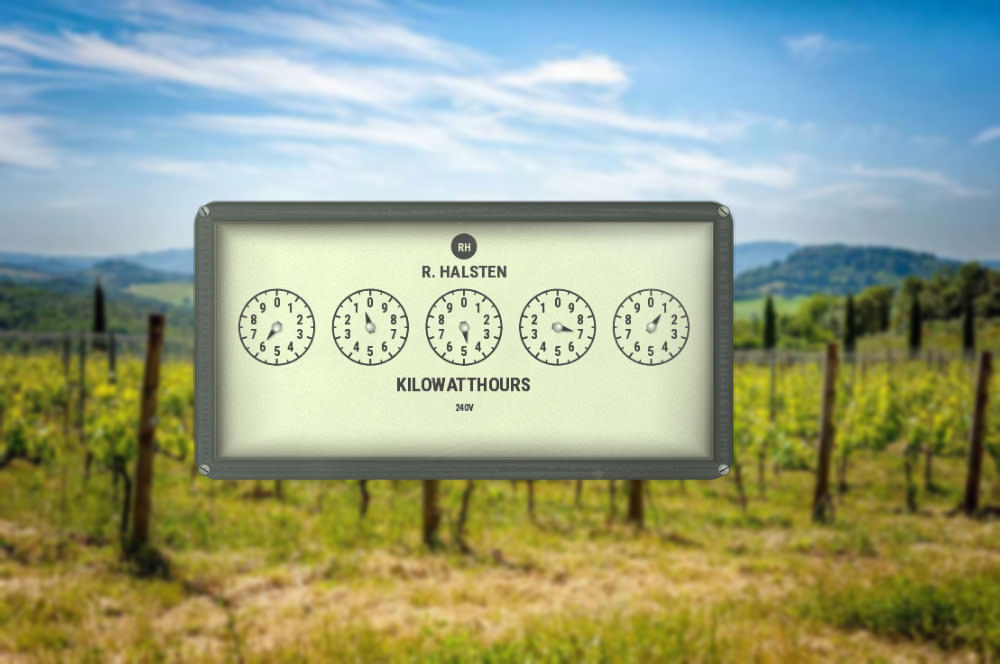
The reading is kWh 60471
